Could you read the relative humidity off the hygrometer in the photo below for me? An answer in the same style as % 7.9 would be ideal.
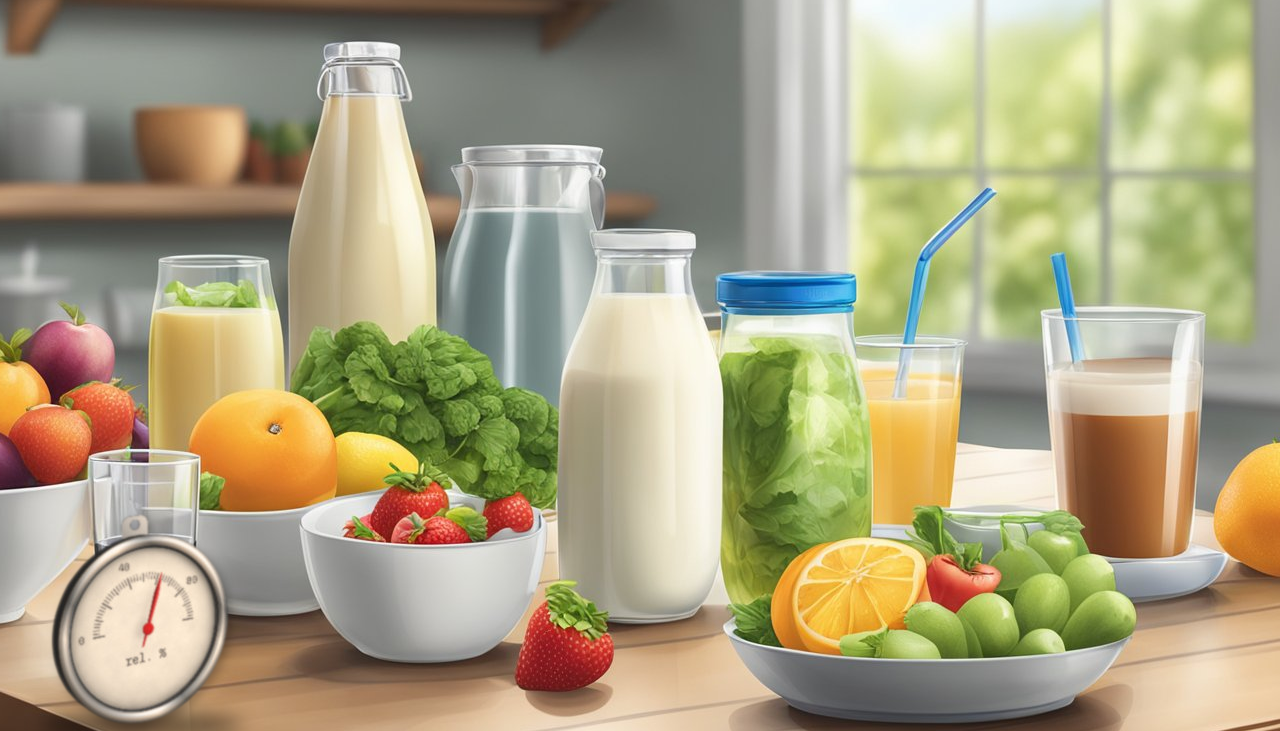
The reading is % 60
